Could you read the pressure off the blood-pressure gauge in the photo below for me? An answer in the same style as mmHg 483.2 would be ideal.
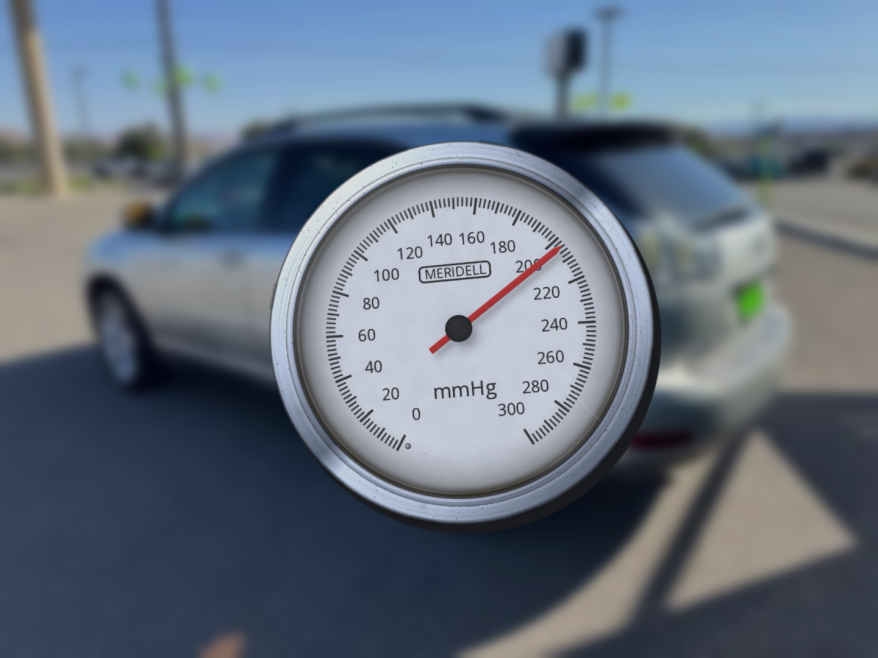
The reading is mmHg 204
